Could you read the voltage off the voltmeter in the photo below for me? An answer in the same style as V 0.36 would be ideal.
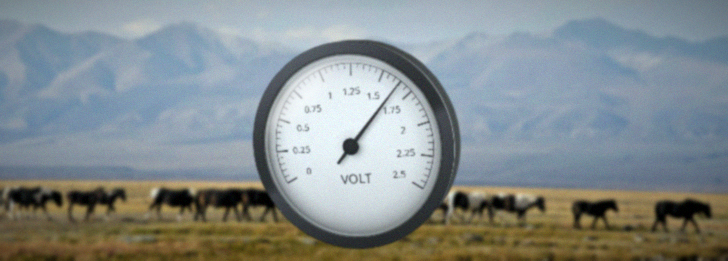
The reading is V 1.65
